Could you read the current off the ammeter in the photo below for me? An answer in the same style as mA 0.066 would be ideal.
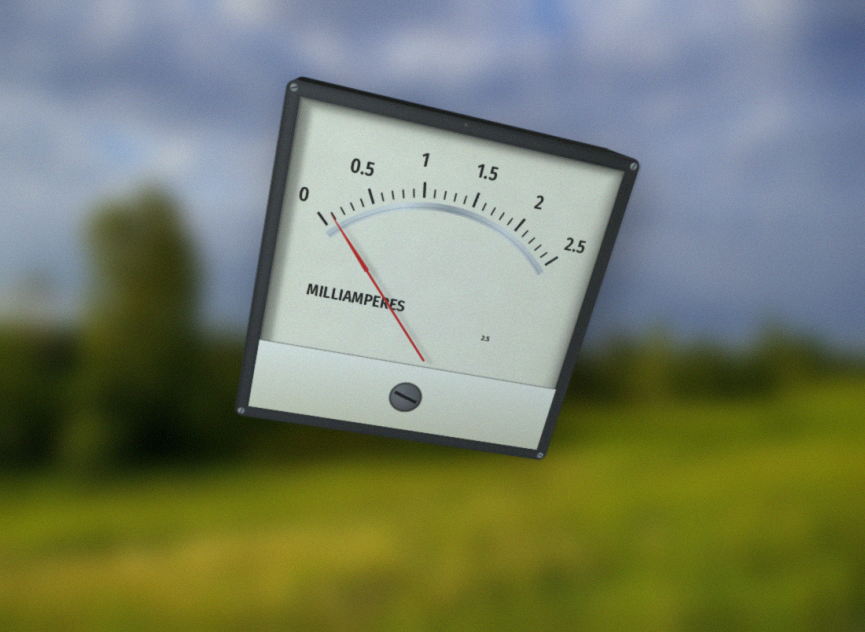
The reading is mA 0.1
